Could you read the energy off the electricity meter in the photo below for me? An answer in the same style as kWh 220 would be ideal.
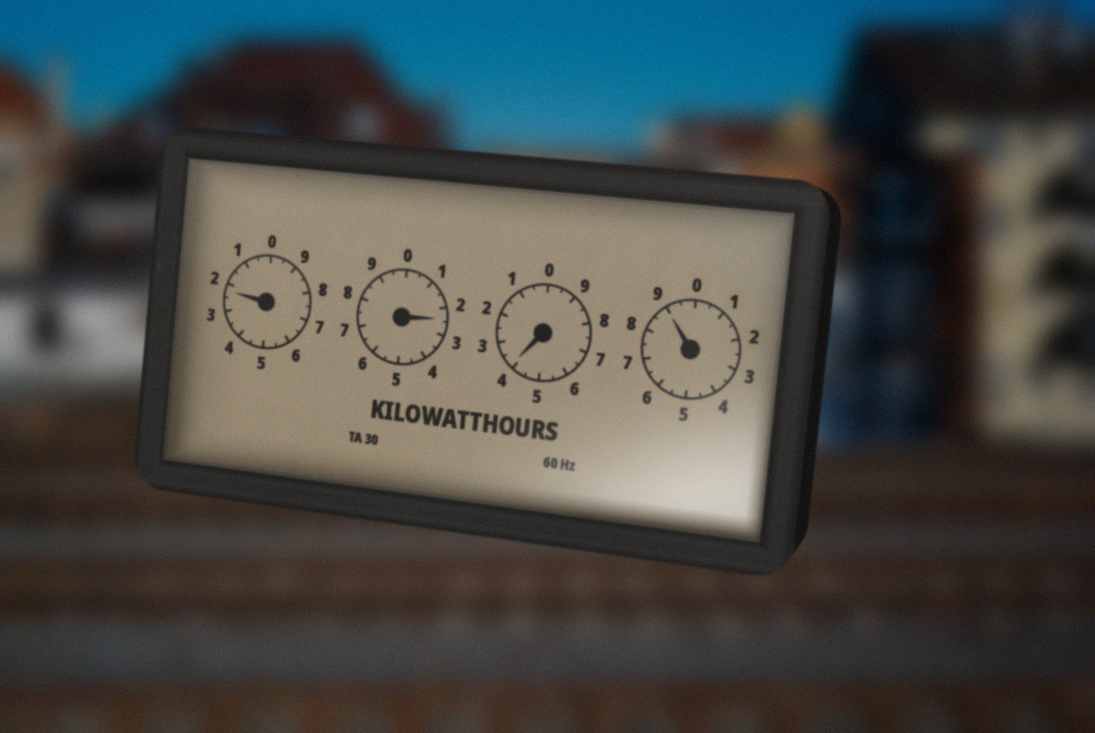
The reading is kWh 2239
